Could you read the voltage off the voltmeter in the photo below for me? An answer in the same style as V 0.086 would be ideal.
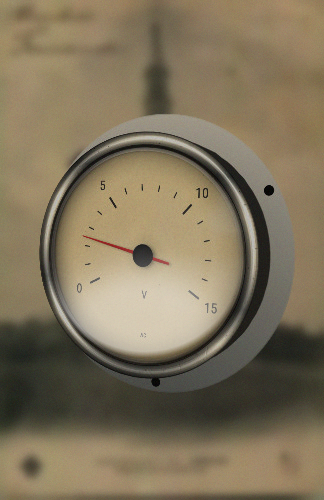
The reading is V 2.5
